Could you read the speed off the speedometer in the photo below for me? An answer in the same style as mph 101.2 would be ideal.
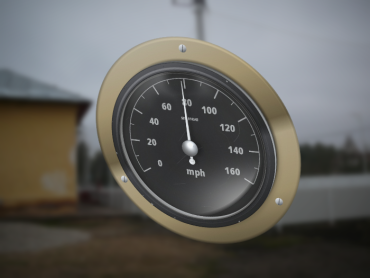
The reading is mph 80
